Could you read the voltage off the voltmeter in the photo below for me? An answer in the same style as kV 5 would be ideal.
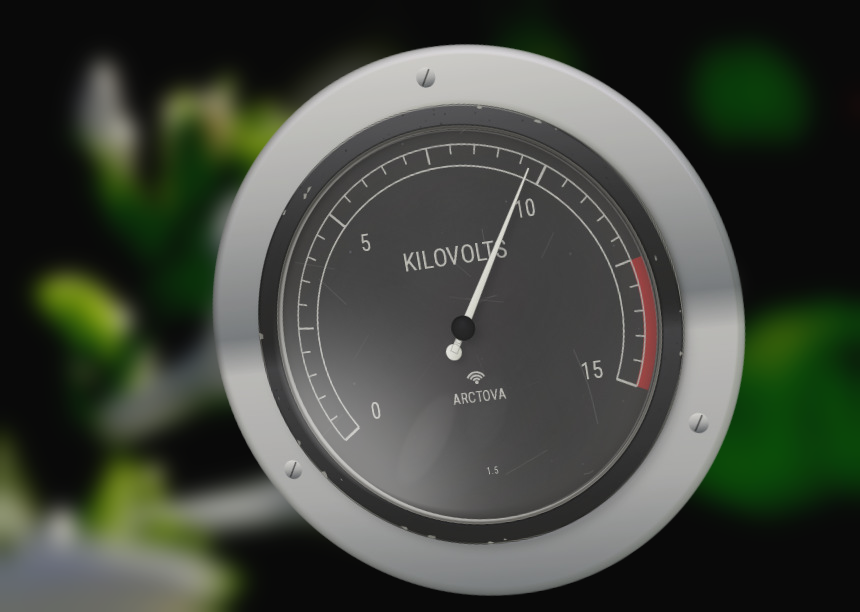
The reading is kV 9.75
